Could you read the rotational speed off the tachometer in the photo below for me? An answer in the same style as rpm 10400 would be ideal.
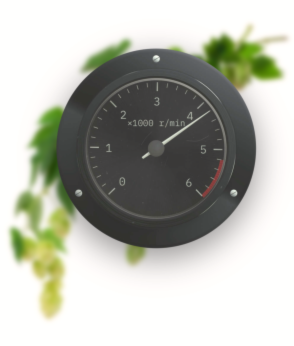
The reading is rpm 4200
